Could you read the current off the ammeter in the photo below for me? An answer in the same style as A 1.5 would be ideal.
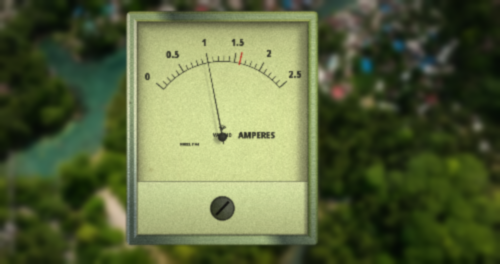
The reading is A 1
